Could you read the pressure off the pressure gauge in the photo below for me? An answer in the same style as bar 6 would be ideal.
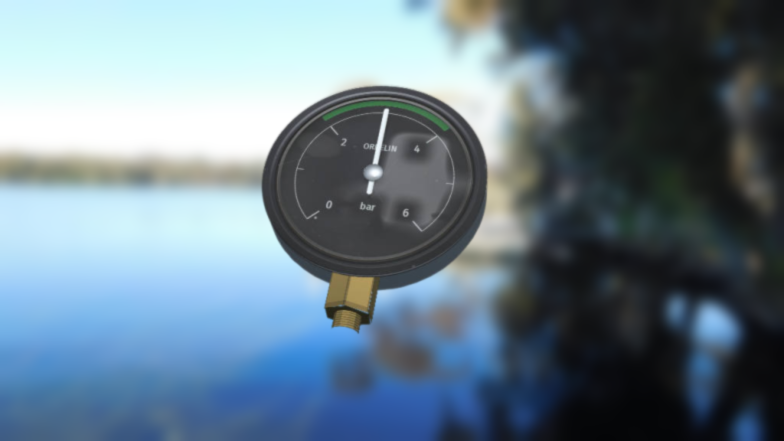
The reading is bar 3
